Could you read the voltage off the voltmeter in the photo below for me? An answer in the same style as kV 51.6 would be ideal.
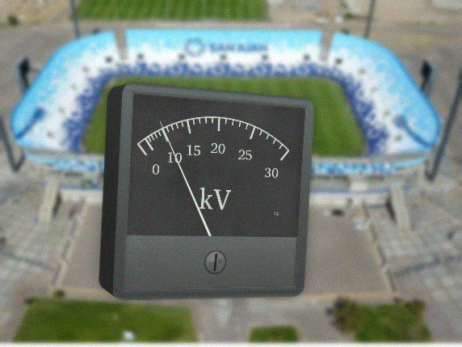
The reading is kV 10
